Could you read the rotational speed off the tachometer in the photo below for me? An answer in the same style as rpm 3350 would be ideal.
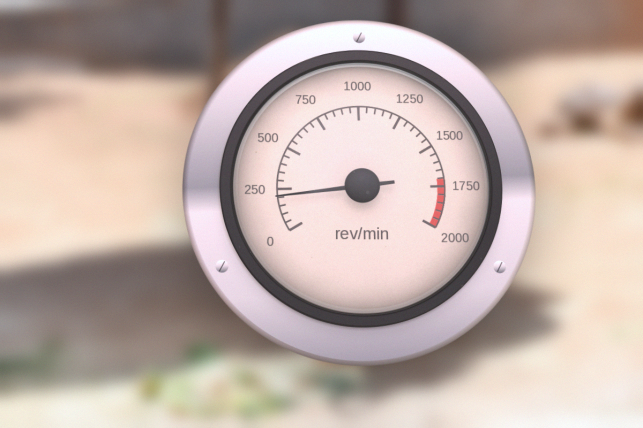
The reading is rpm 200
